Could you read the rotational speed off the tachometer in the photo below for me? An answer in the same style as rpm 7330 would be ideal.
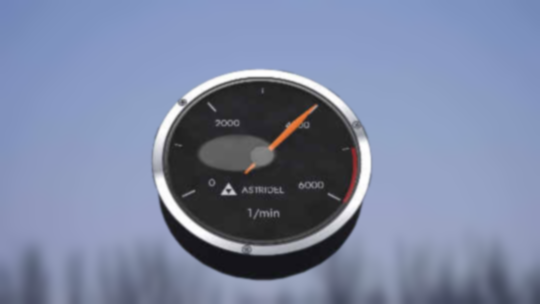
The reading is rpm 4000
